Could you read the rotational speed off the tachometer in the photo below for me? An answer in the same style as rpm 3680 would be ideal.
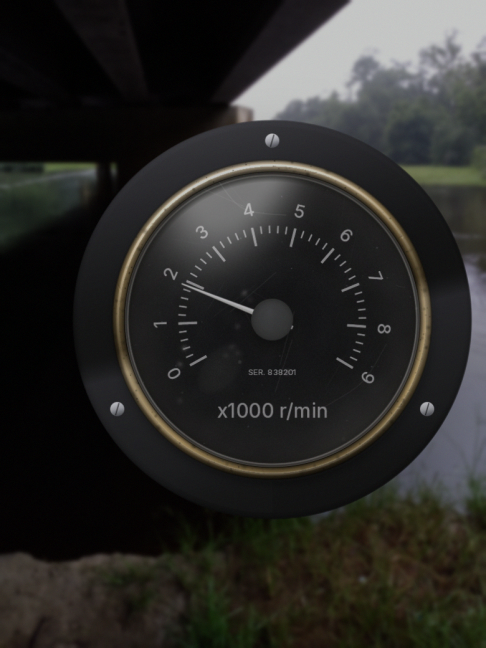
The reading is rpm 1900
